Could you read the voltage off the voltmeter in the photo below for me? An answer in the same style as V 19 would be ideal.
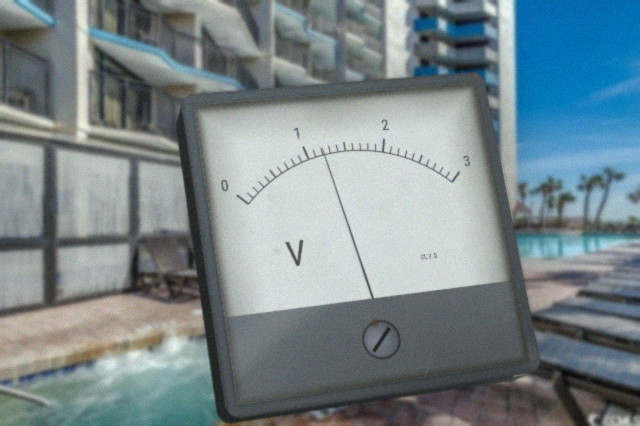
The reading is V 1.2
